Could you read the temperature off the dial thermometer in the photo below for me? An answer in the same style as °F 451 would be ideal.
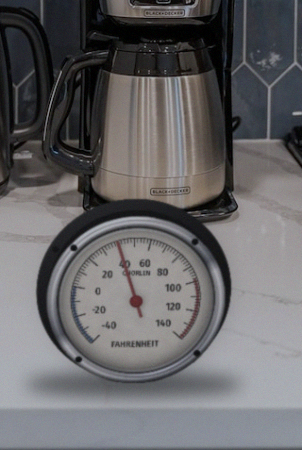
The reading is °F 40
